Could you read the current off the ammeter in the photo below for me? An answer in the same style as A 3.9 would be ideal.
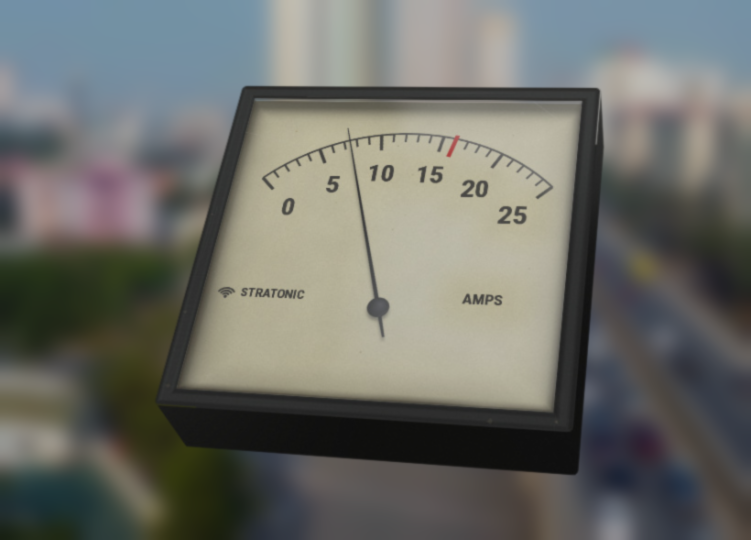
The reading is A 7.5
